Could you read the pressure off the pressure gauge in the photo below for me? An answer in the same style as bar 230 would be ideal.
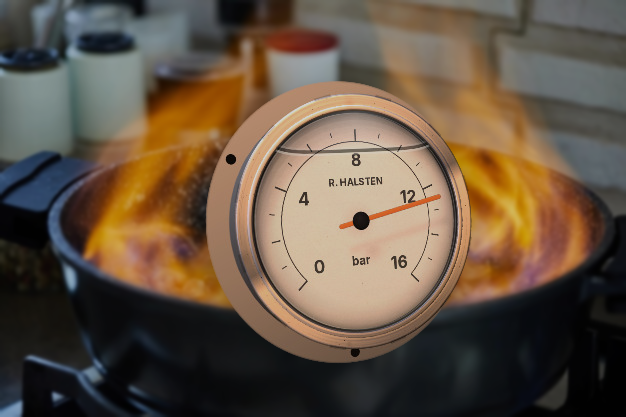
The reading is bar 12.5
